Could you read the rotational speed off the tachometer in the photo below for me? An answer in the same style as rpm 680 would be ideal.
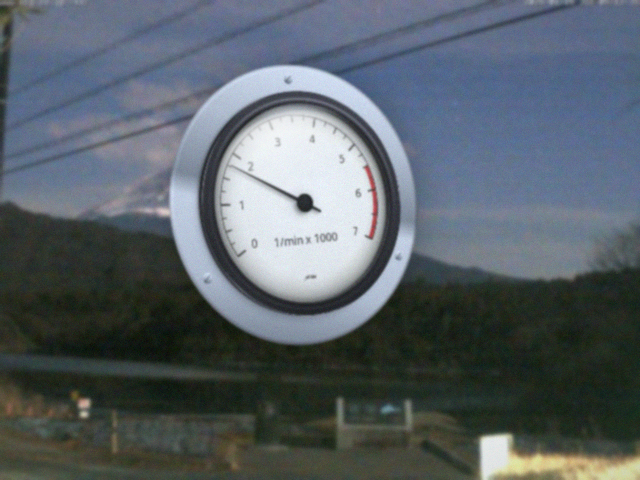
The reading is rpm 1750
